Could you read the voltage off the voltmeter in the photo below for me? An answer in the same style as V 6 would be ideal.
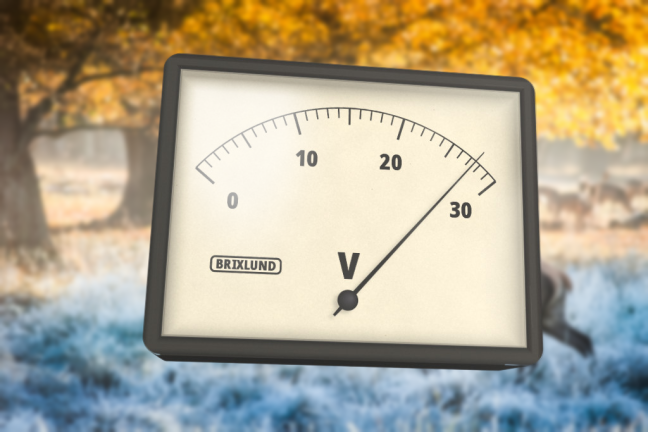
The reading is V 27.5
